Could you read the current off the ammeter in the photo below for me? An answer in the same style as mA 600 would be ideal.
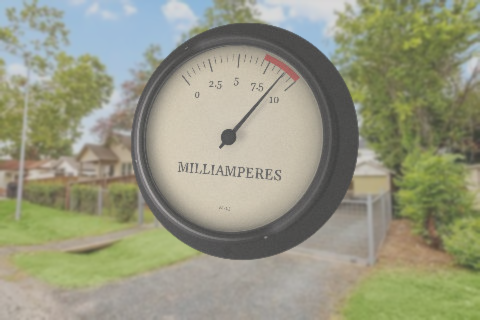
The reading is mA 9
